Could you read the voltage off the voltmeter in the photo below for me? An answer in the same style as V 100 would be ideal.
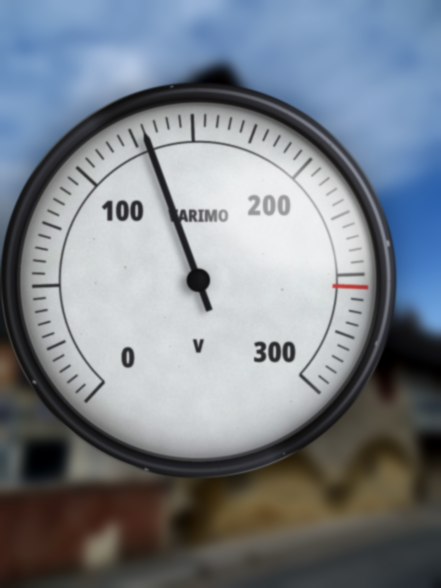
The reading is V 130
